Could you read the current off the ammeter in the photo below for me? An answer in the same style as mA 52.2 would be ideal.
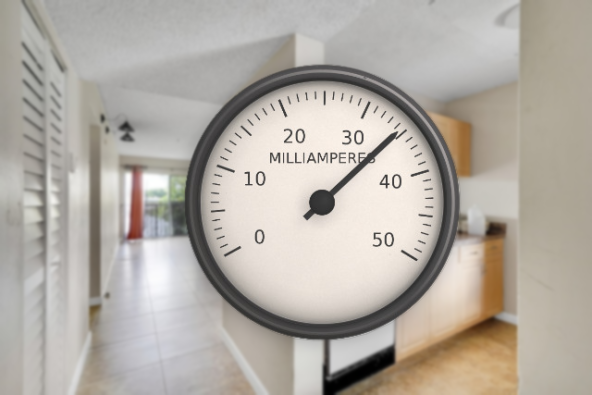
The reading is mA 34.5
